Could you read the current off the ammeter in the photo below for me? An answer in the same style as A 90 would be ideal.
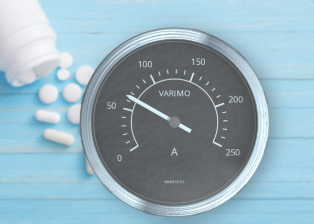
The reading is A 65
